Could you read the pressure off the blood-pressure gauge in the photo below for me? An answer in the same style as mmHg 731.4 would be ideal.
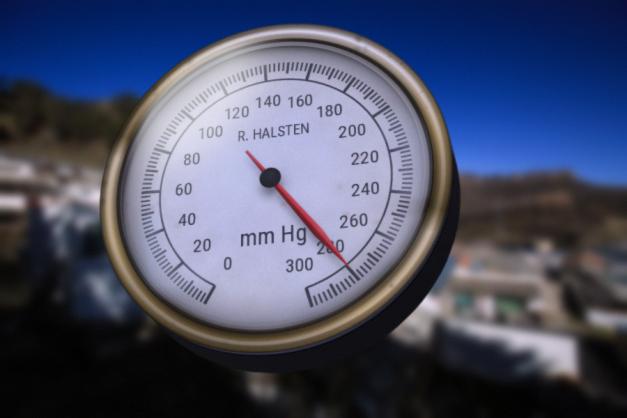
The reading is mmHg 280
